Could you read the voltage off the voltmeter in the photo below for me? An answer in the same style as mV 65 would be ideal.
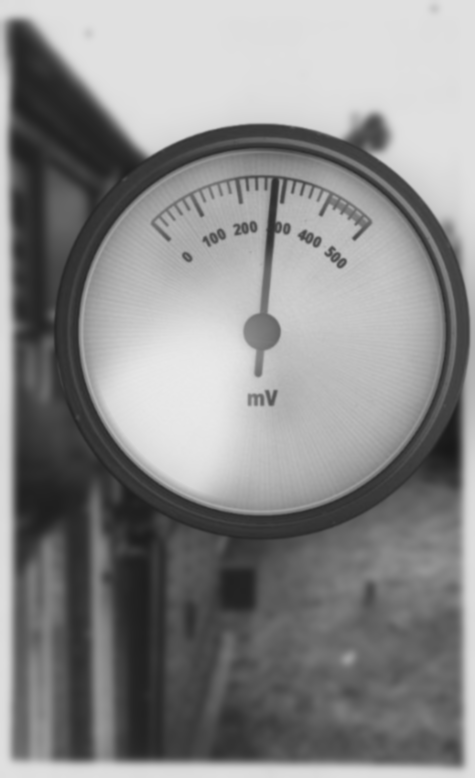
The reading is mV 280
